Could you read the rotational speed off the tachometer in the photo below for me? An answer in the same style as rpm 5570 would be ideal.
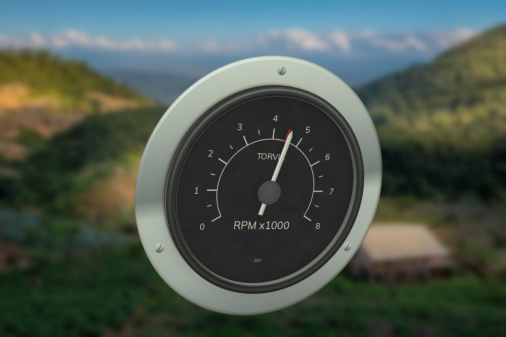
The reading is rpm 4500
